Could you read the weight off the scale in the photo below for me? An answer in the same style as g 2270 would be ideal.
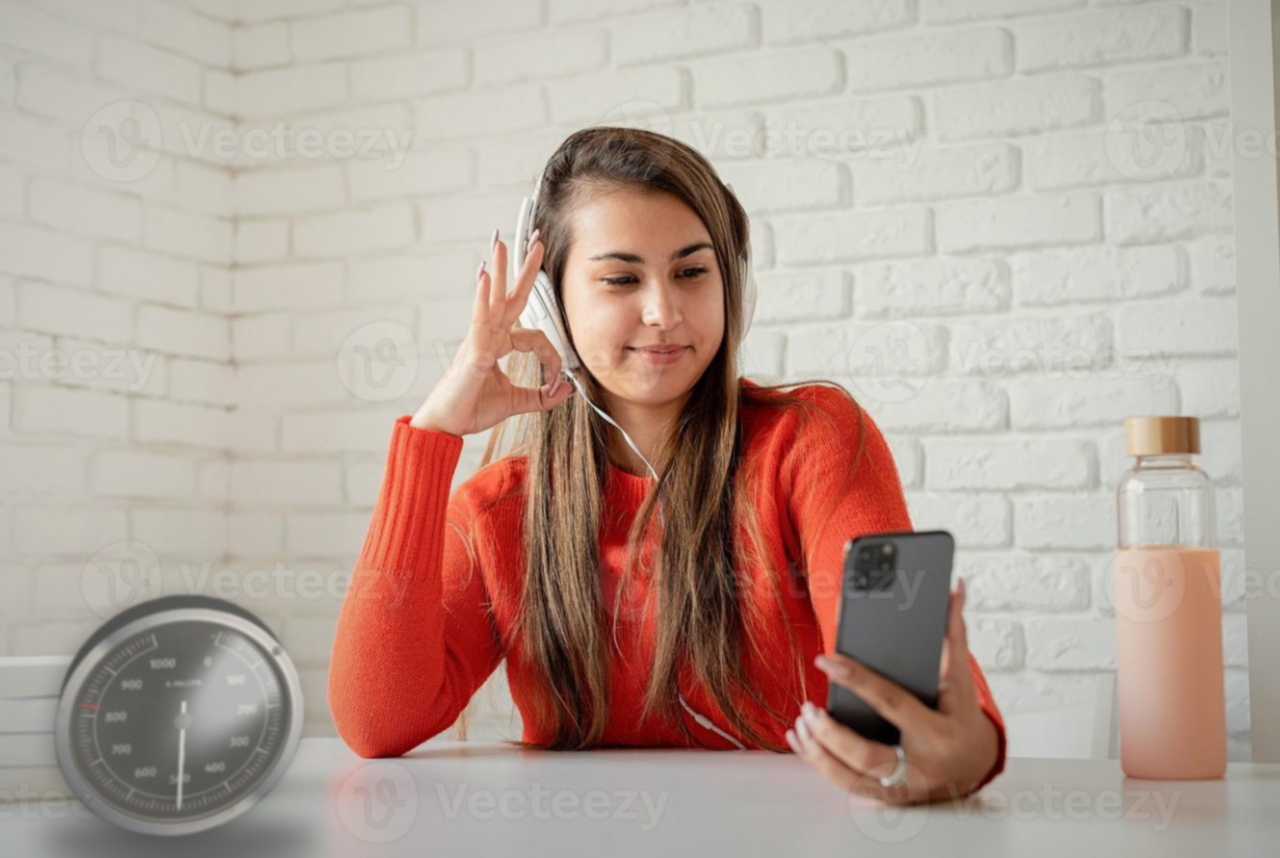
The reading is g 500
